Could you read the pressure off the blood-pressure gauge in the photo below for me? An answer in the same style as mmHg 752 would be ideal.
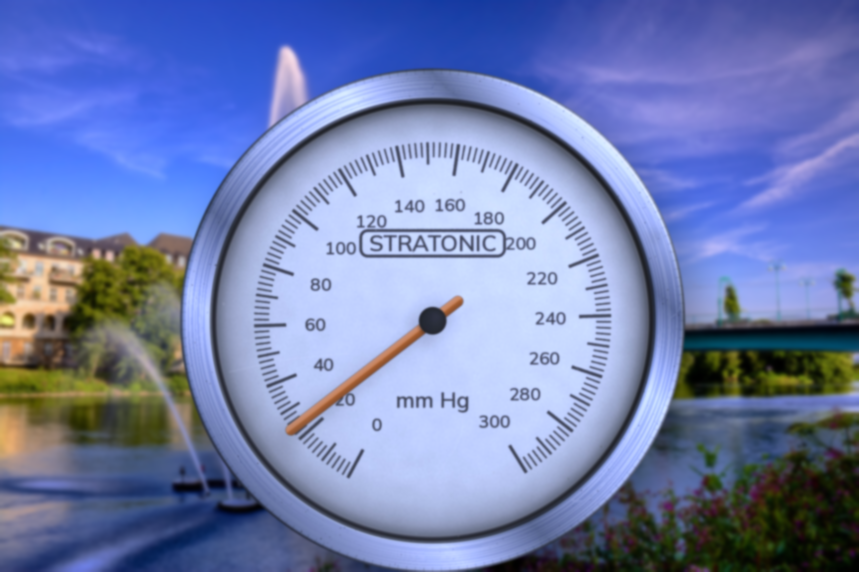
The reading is mmHg 24
